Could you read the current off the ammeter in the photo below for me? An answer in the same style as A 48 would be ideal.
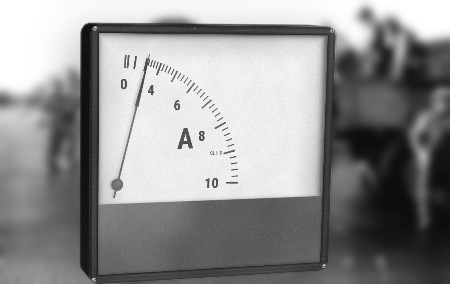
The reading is A 3
